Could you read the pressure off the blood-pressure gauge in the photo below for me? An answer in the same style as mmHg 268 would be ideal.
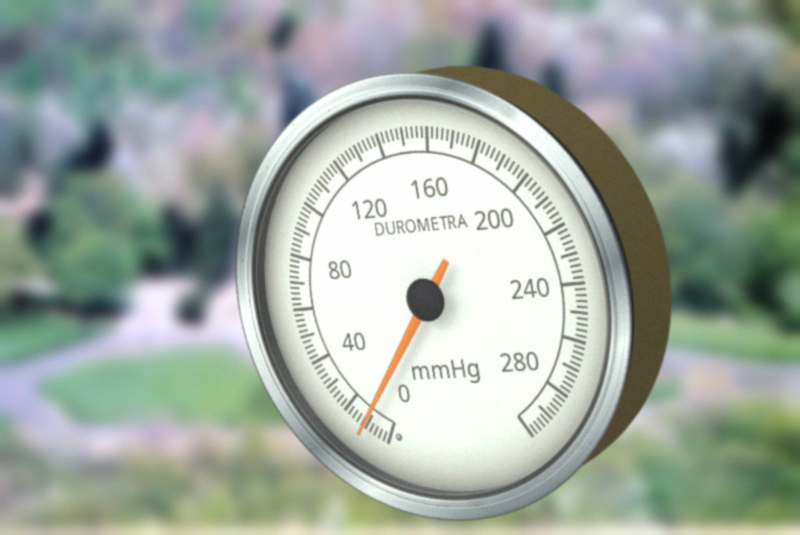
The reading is mmHg 10
